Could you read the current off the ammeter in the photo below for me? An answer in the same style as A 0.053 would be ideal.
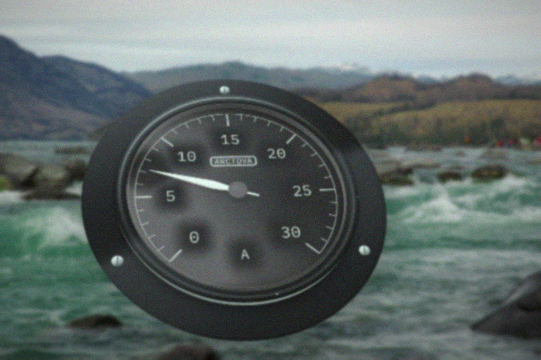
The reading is A 7
